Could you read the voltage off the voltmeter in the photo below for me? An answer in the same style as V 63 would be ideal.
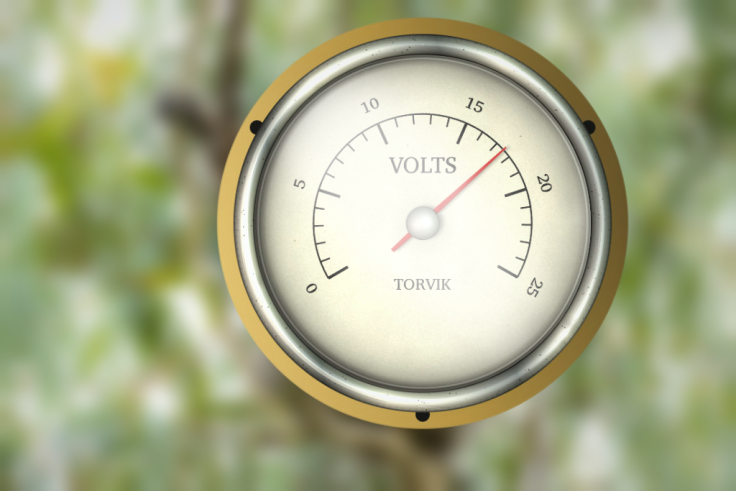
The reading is V 17.5
